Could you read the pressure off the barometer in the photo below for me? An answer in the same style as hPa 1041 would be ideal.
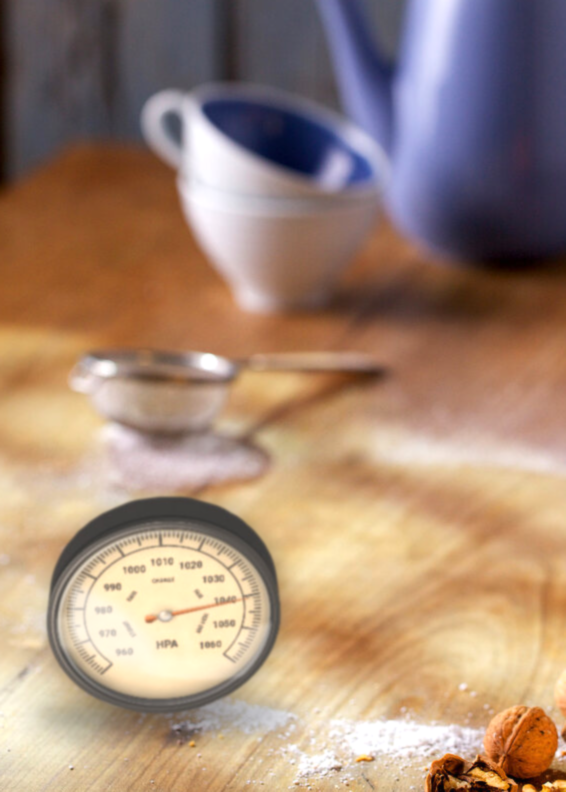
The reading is hPa 1040
